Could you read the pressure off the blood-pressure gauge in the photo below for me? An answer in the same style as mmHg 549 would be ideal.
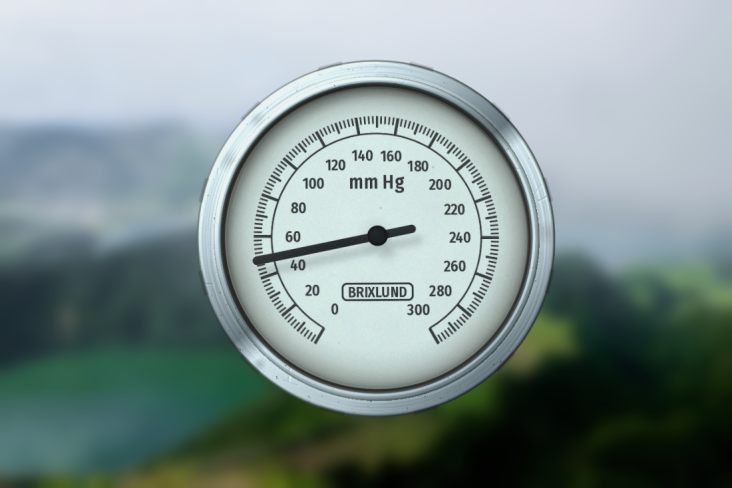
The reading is mmHg 48
